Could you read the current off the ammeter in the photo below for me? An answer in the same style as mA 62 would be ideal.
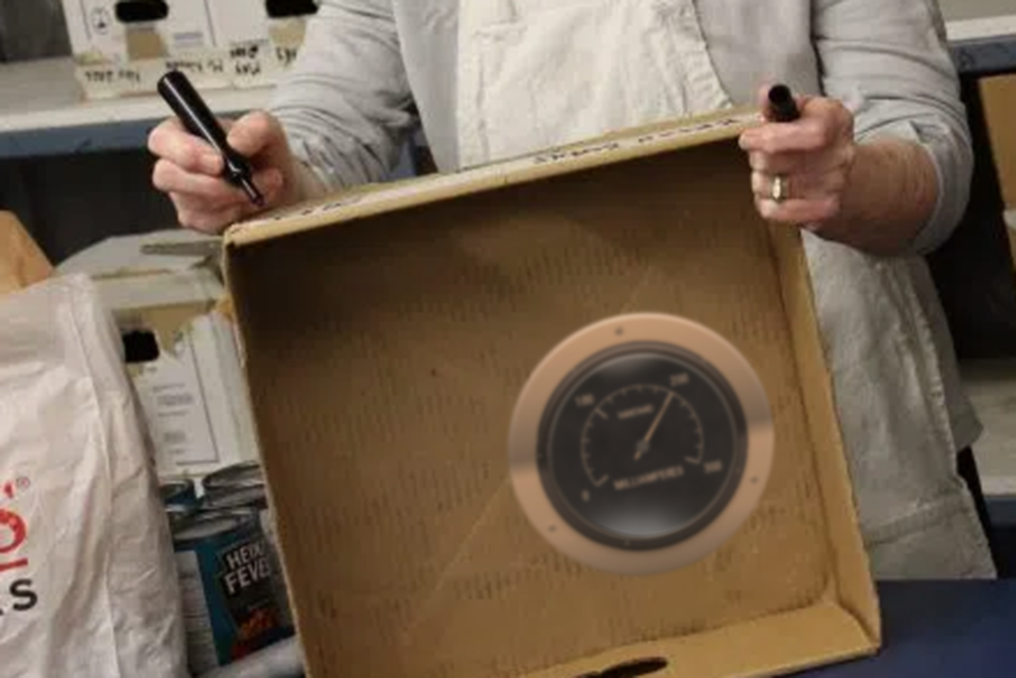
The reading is mA 200
